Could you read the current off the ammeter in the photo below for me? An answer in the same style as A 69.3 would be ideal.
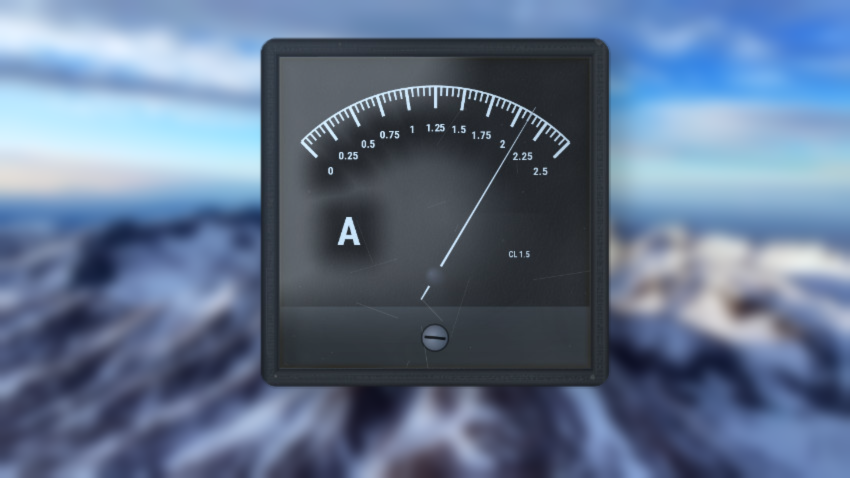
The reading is A 2.1
